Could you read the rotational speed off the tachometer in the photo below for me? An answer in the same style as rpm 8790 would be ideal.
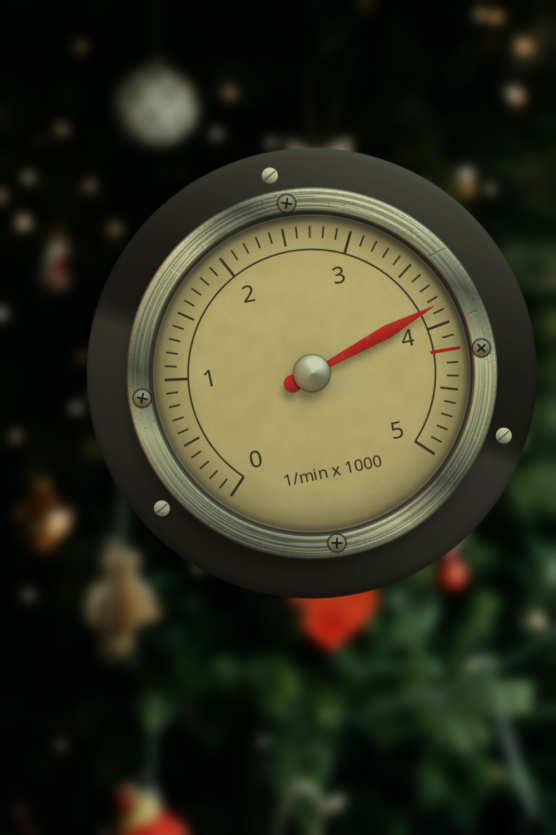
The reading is rpm 3850
